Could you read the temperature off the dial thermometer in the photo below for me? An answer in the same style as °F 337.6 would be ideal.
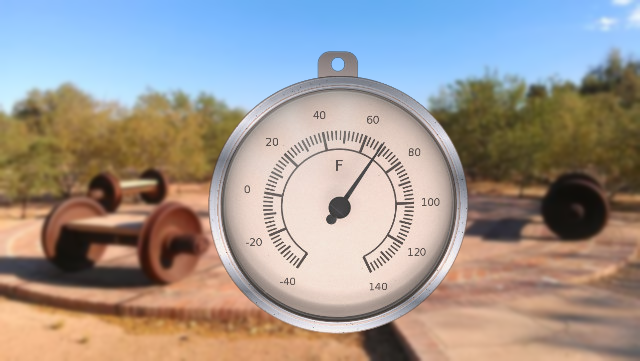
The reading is °F 68
